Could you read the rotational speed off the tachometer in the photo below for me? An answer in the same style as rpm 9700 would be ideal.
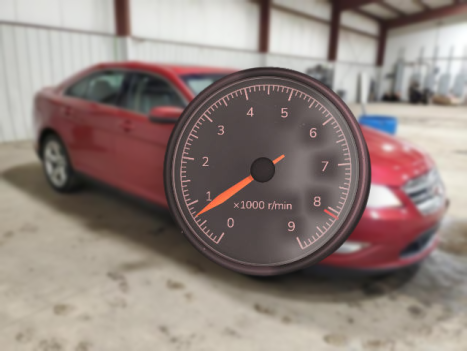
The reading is rpm 700
